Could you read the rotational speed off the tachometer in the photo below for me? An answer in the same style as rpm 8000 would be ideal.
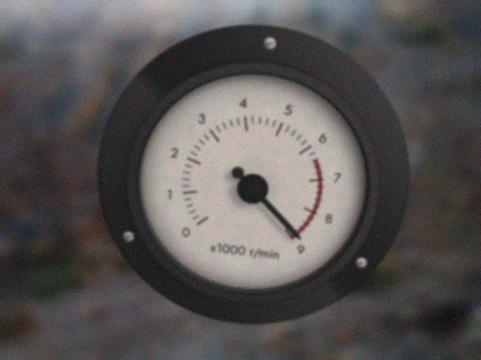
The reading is rpm 8800
